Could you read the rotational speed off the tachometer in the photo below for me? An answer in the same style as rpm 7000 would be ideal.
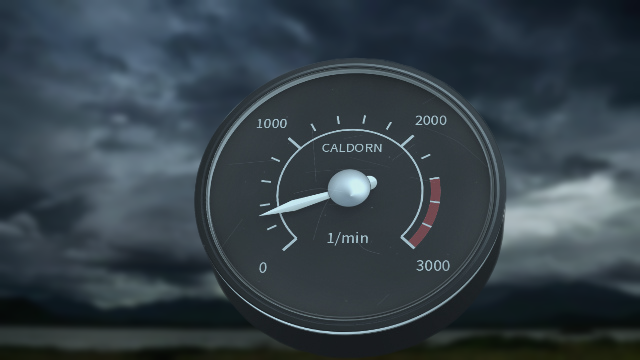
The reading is rpm 300
